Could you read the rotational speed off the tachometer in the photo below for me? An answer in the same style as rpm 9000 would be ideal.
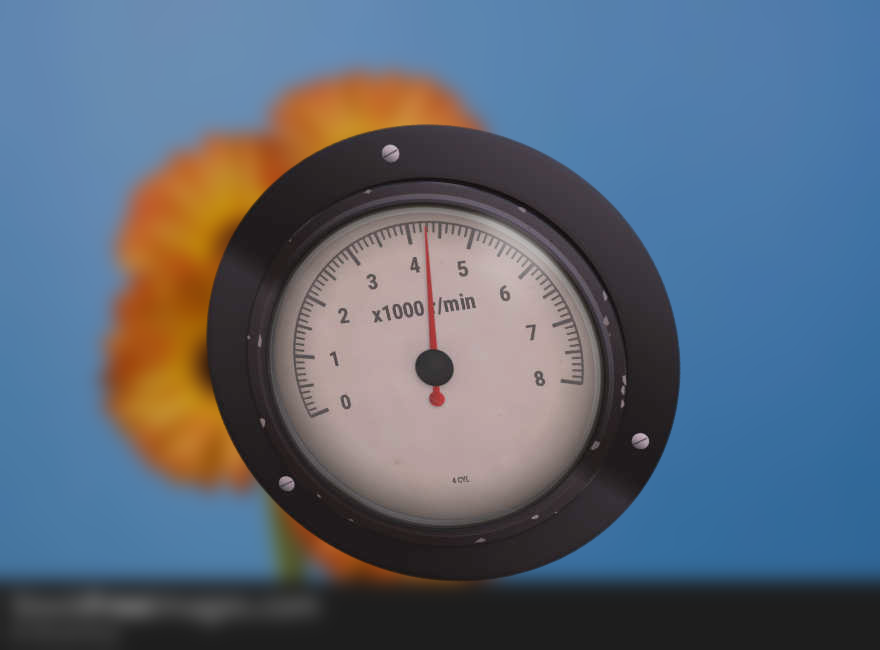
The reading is rpm 4300
